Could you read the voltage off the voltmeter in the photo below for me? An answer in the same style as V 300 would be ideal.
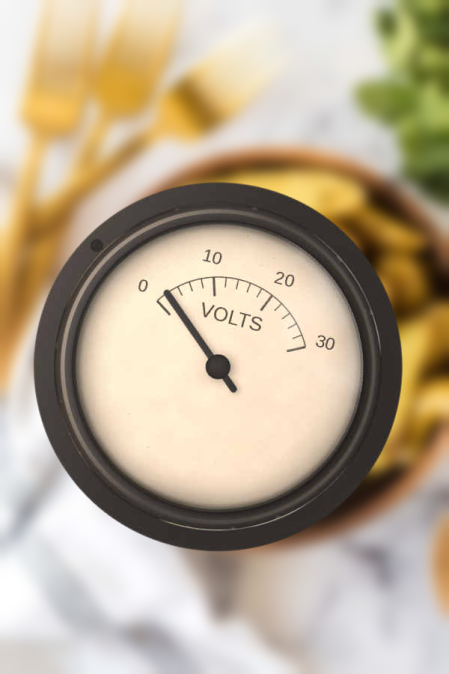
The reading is V 2
